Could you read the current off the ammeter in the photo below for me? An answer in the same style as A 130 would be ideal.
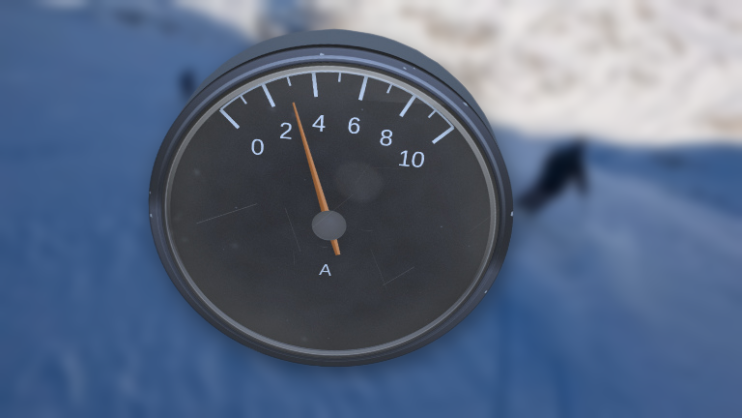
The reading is A 3
